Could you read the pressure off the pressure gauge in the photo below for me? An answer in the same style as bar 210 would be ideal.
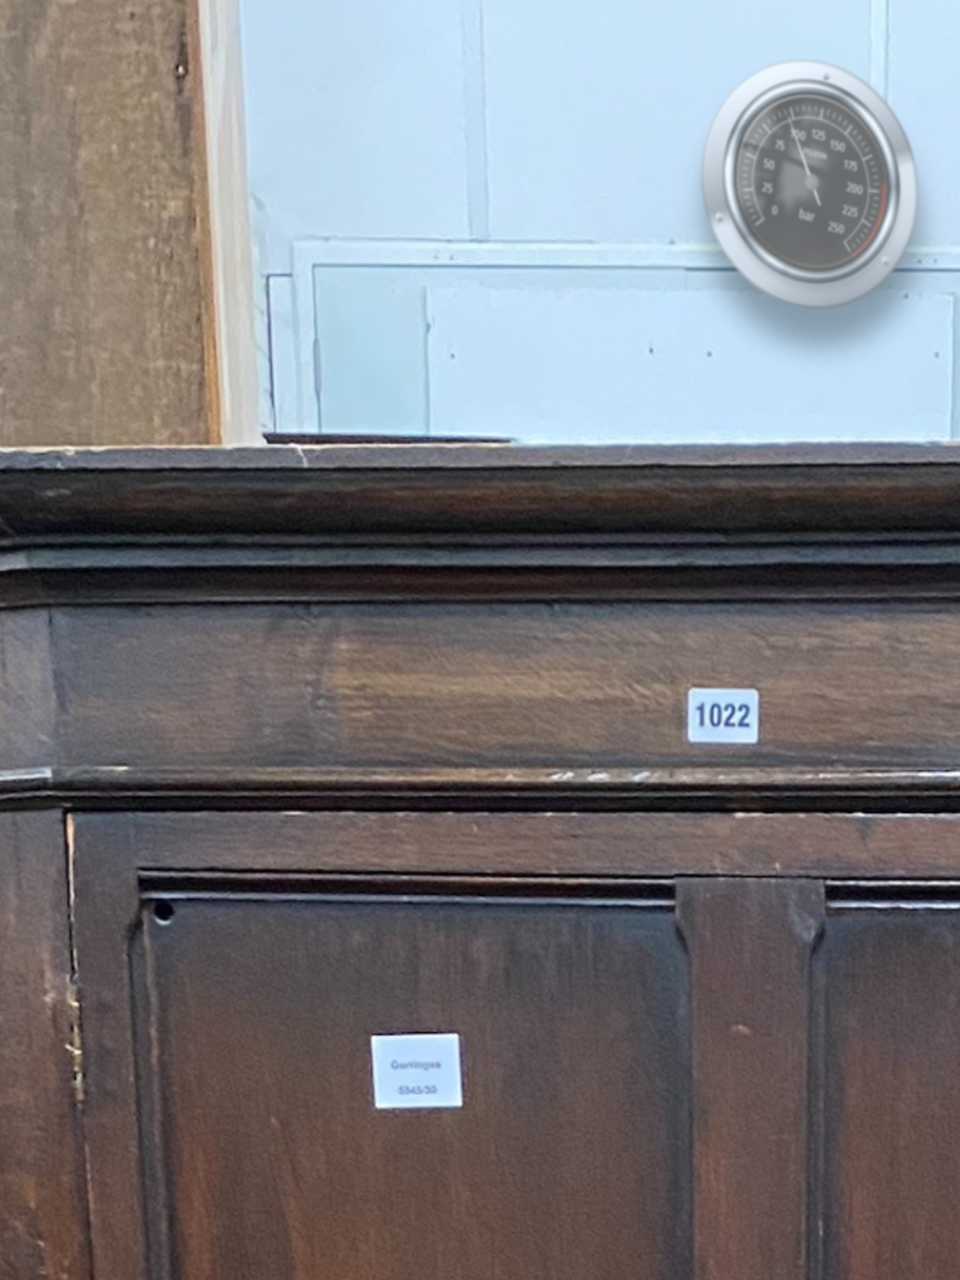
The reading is bar 95
